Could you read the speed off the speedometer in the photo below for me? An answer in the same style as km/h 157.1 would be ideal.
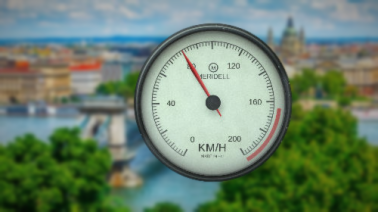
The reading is km/h 80
